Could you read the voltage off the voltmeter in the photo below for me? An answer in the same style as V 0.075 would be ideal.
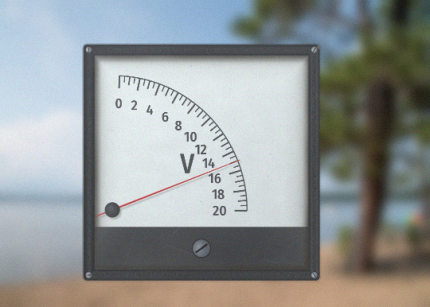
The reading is V 15
